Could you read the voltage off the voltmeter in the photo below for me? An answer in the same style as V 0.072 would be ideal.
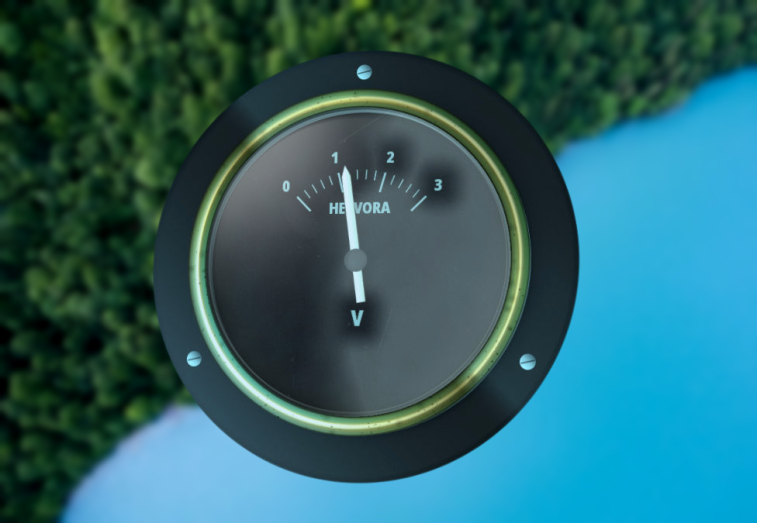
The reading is V 1.2
